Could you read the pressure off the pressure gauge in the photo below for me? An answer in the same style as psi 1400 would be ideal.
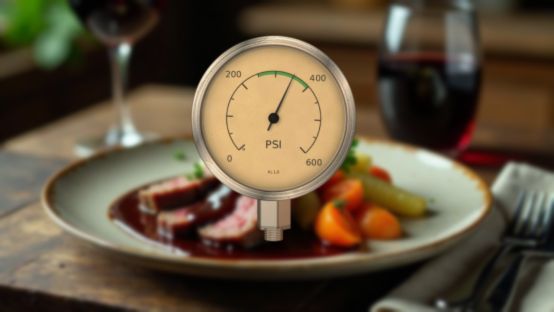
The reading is psi 350
